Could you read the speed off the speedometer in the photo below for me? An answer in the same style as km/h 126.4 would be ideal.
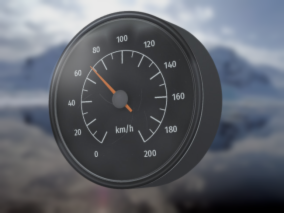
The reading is km/h 70
